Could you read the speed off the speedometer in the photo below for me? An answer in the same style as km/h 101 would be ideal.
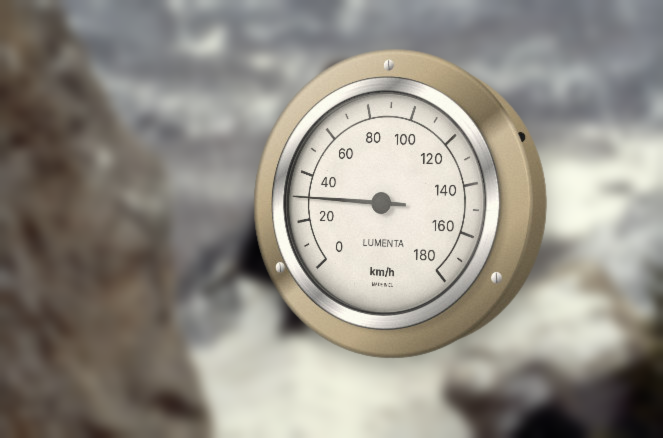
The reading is km/h 30
